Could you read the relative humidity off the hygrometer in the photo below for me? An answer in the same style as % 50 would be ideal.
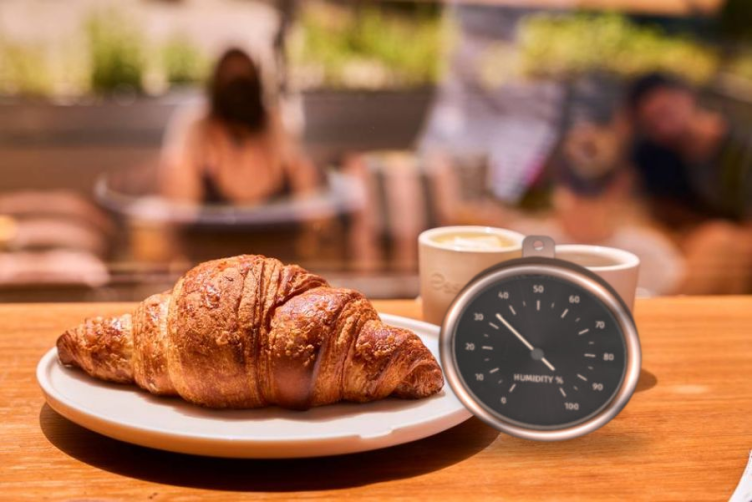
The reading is % 35
